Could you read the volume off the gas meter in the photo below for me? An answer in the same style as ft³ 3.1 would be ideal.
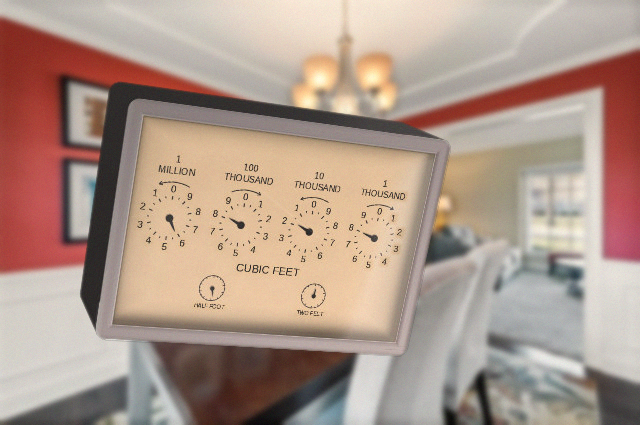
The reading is ft³ 581800
